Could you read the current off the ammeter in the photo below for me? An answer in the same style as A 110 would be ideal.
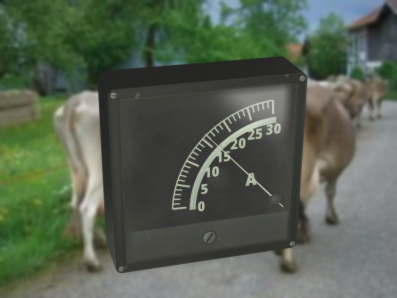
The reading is A 16
